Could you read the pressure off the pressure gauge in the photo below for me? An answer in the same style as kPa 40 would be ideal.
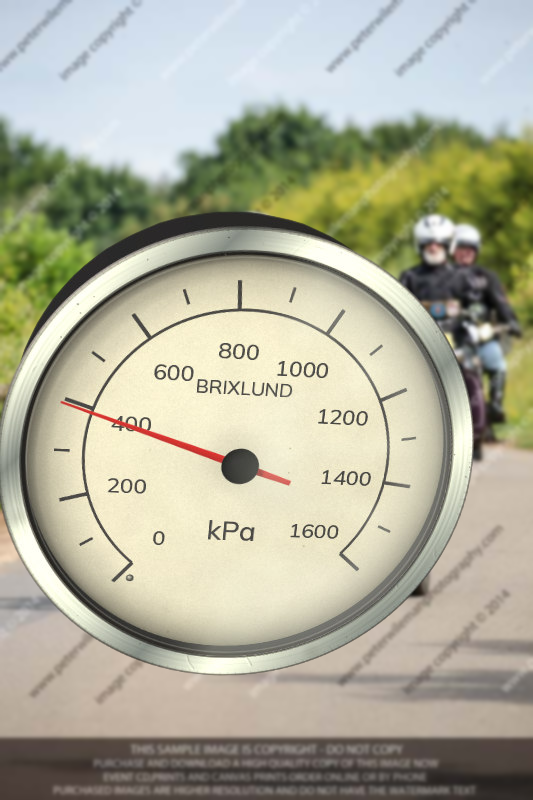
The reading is kPa 400
